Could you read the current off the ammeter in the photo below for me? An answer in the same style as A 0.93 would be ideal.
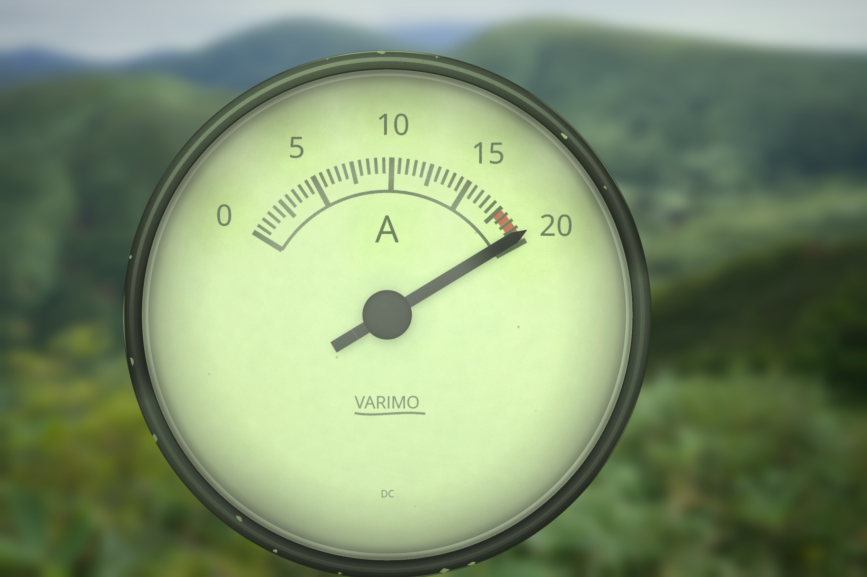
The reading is A 19.5
